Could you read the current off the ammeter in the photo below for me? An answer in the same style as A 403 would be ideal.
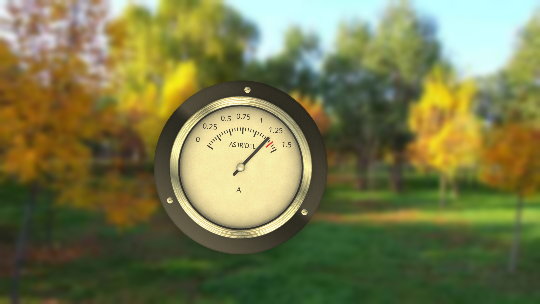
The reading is A 1.25
